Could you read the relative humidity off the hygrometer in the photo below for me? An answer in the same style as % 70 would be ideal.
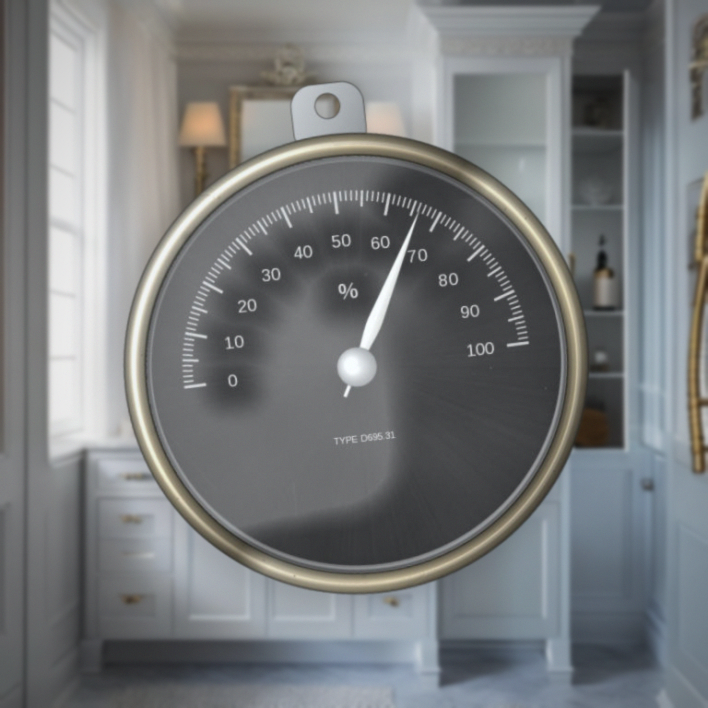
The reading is % 66
